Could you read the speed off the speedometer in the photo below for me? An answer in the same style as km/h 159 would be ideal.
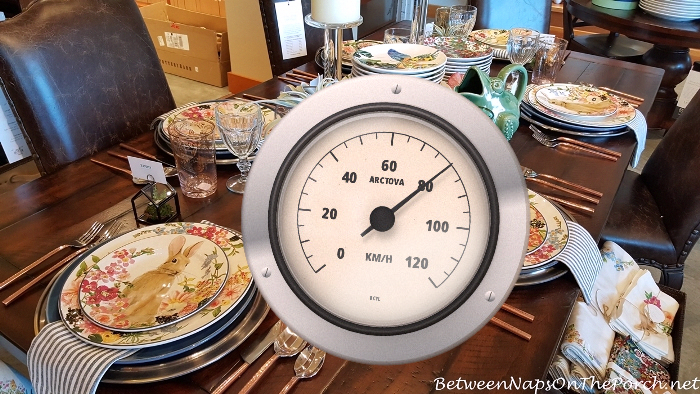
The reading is km/h 80
